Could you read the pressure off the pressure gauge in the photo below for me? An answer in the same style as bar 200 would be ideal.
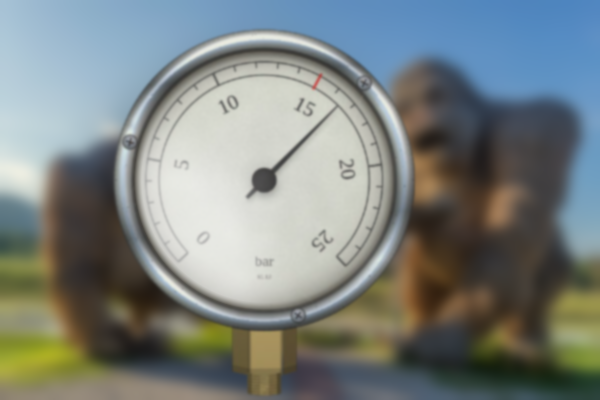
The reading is bar 16.5
